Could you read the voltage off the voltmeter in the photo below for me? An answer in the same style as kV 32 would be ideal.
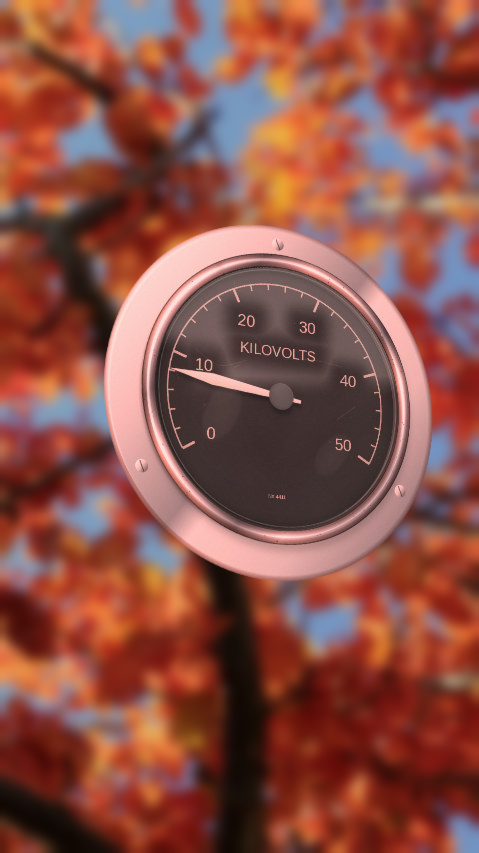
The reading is kV 8
